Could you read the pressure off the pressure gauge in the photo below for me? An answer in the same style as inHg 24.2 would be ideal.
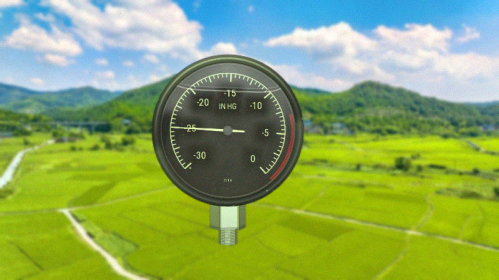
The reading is inHg -25
